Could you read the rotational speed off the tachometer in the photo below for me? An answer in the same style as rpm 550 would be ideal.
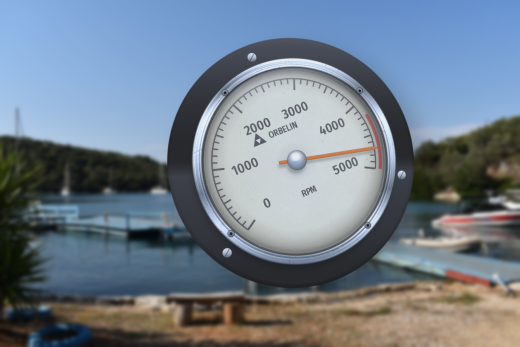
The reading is rpm 4700
